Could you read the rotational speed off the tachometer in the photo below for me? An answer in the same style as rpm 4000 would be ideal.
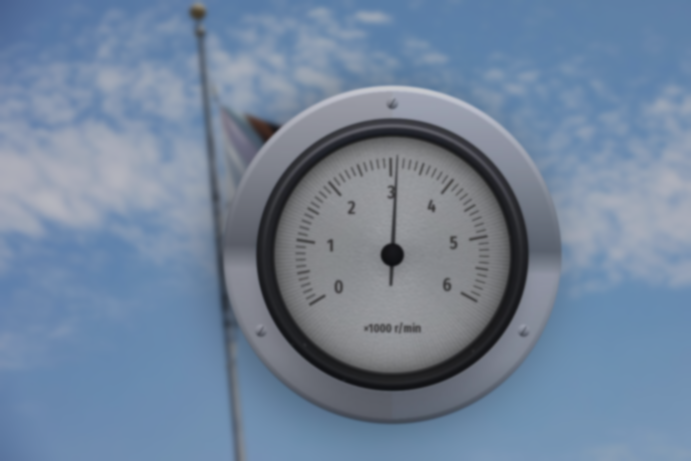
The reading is rpm 3100
